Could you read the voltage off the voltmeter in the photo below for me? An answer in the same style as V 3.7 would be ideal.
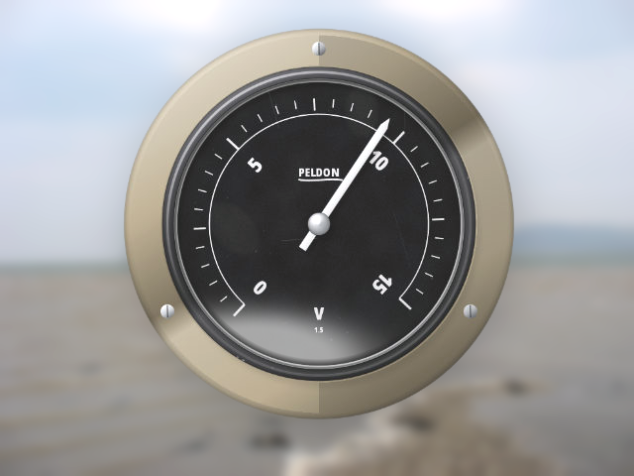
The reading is V 9.5
